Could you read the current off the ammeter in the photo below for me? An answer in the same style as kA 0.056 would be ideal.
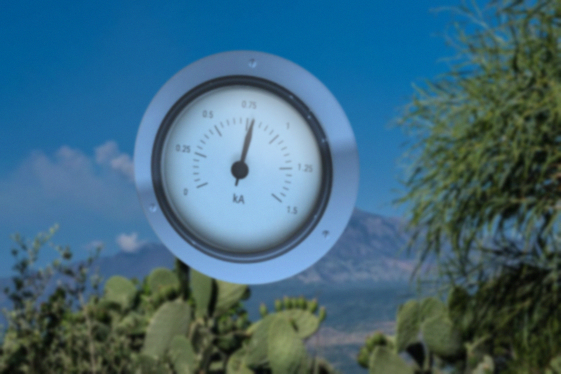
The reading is kA 0.8
